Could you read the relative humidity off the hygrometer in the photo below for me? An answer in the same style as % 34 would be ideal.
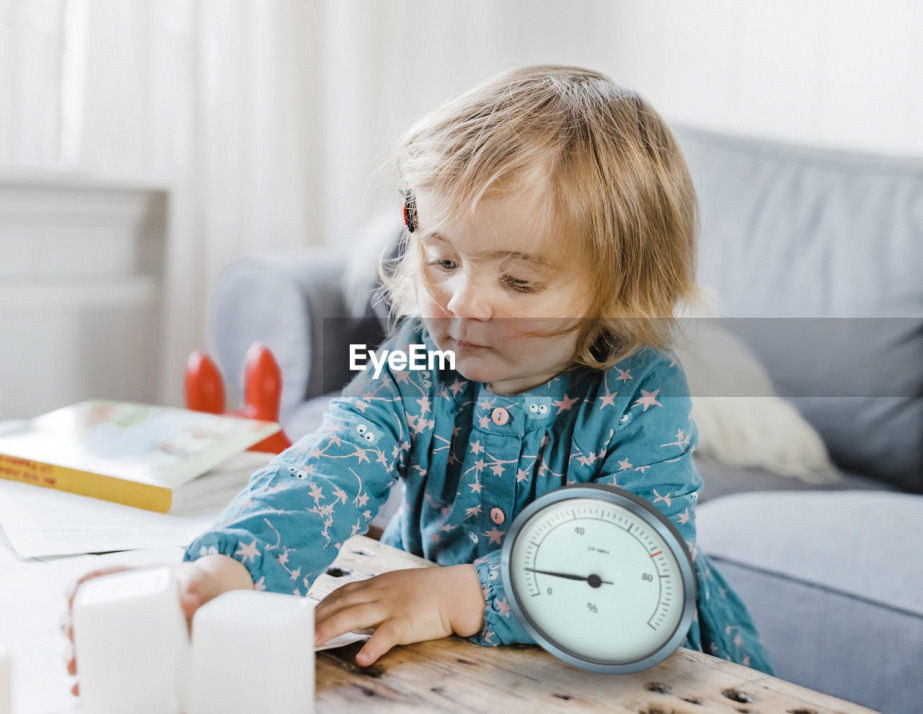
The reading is % 10
